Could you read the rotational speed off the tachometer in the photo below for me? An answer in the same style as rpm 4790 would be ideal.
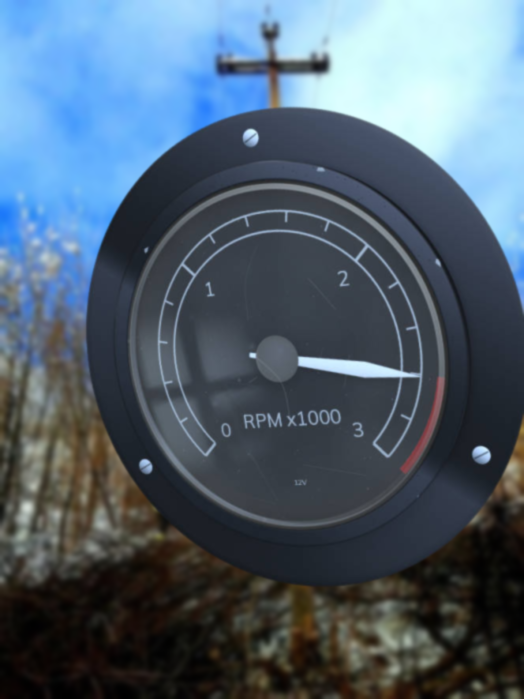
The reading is rpm 2600
